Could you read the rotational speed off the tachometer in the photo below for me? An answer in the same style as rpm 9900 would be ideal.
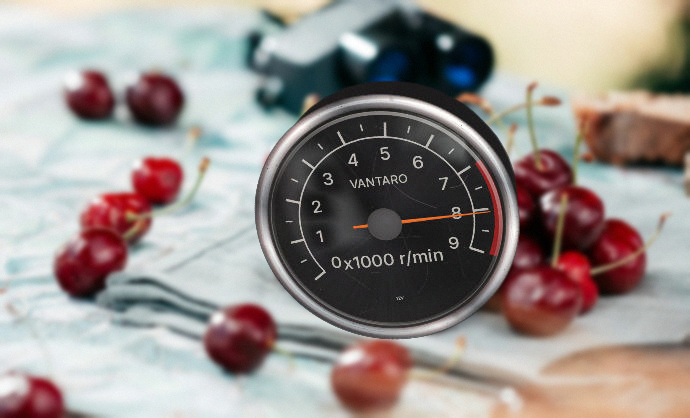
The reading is rpm 8000
